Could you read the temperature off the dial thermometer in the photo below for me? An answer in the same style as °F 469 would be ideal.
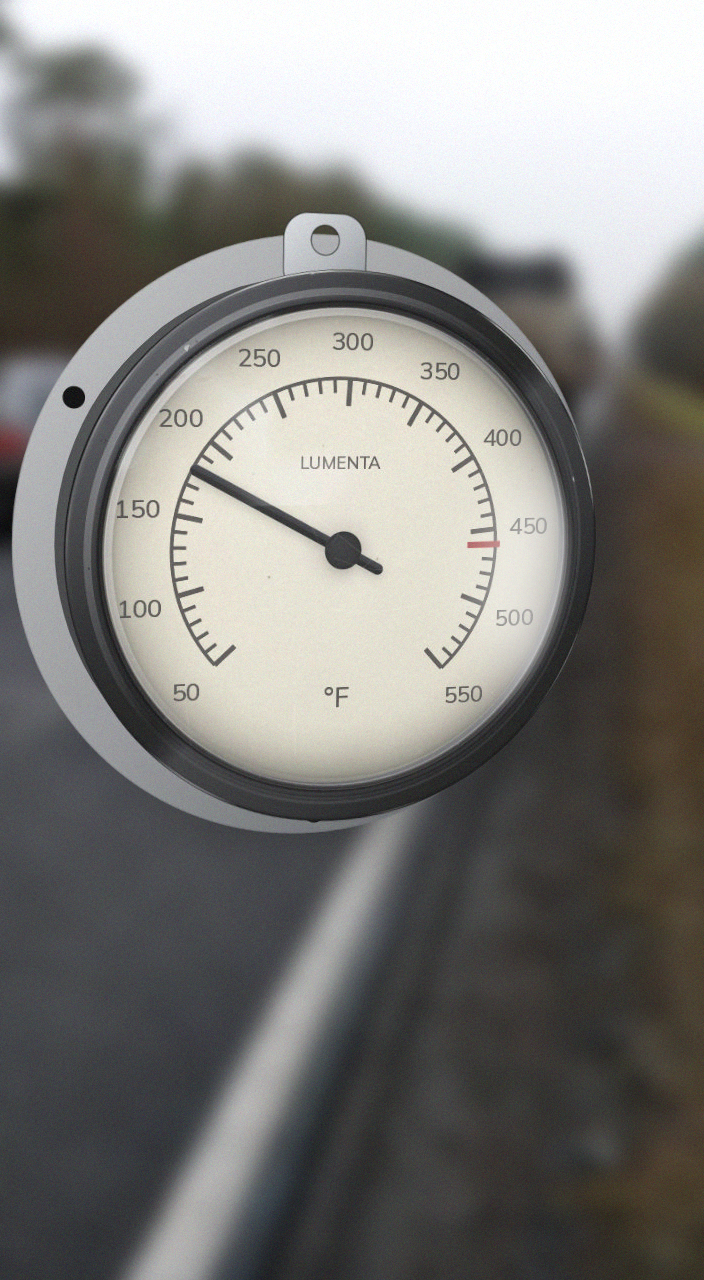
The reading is °F 180
